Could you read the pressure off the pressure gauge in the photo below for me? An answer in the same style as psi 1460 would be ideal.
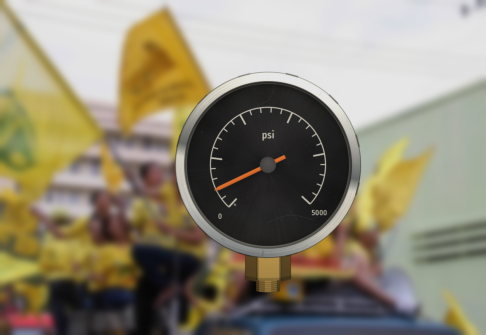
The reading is psi 400
